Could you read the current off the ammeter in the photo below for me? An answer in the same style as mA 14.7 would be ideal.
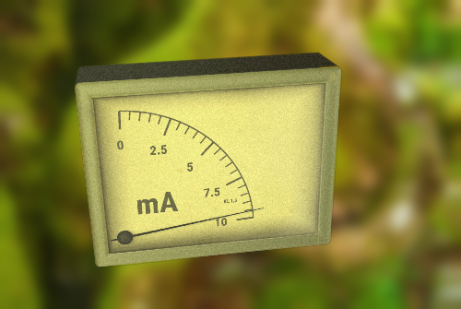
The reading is mA 9.5
